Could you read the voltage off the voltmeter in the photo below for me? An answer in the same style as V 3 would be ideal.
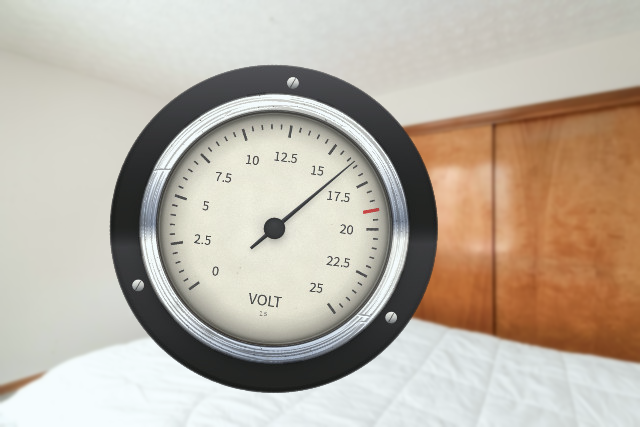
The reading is V 16.25
